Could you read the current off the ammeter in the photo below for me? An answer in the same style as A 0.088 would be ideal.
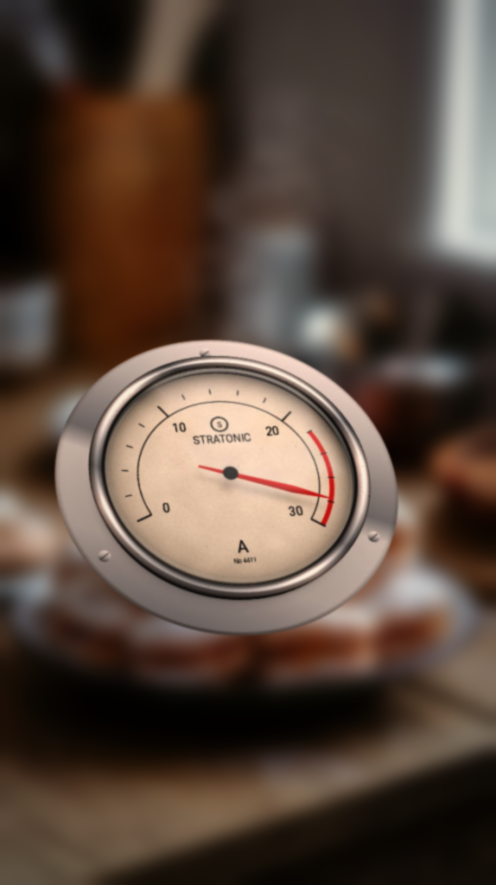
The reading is A 28
